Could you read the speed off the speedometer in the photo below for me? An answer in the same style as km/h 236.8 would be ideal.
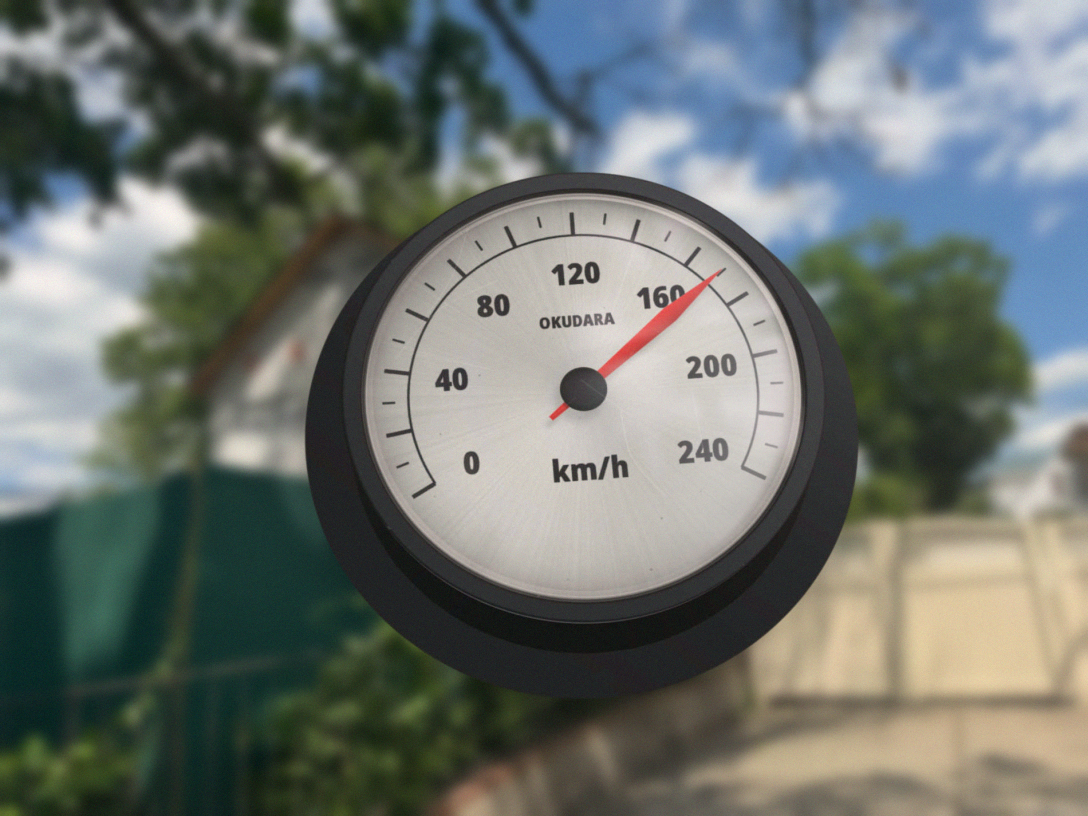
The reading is km/h 170
